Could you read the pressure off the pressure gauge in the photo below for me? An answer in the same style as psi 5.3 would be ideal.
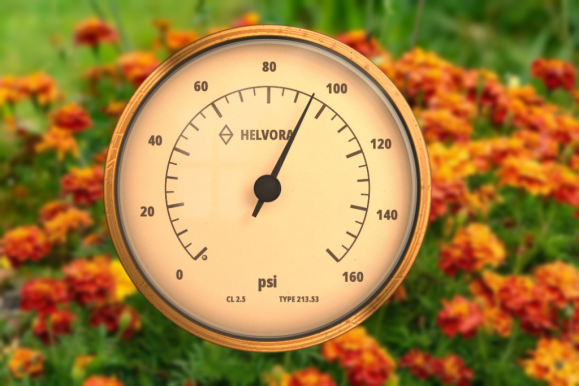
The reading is psi 95
